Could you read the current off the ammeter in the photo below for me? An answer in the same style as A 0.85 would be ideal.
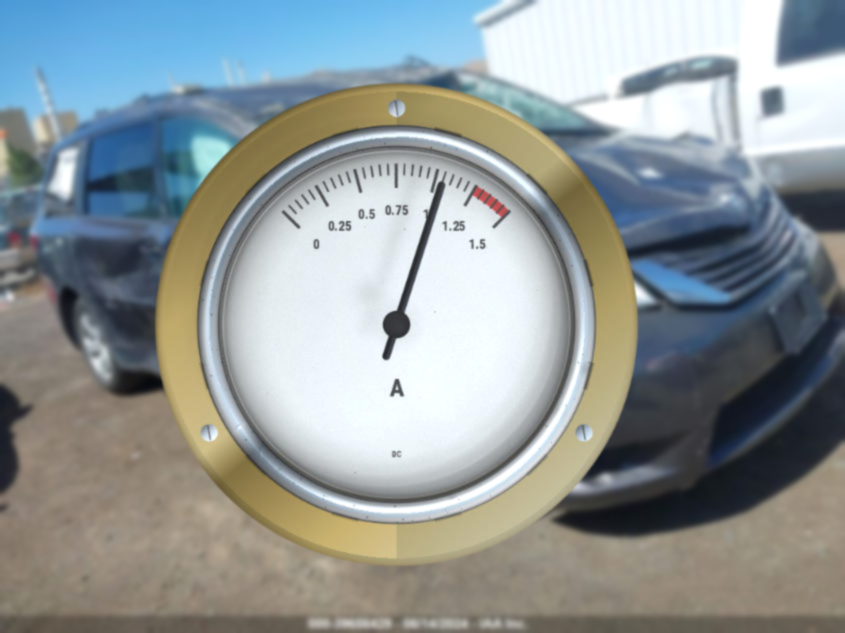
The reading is A 1.05
